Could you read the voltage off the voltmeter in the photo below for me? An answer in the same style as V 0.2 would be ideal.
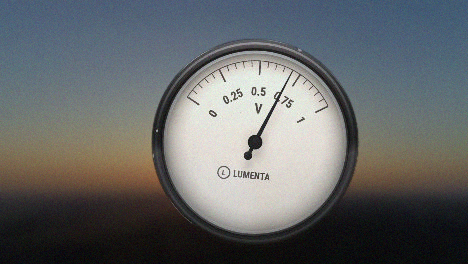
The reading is V 0.7
